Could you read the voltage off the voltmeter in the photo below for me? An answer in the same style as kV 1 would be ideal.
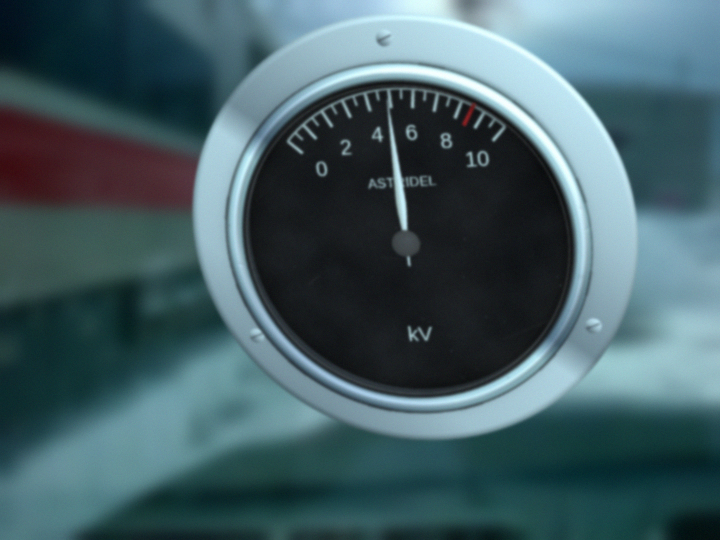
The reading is kV 5
